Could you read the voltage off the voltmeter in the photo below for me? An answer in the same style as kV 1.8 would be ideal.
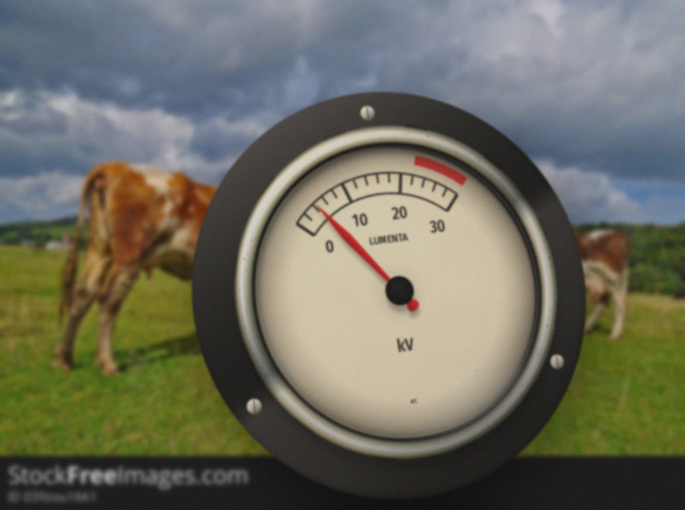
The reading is kV 4
